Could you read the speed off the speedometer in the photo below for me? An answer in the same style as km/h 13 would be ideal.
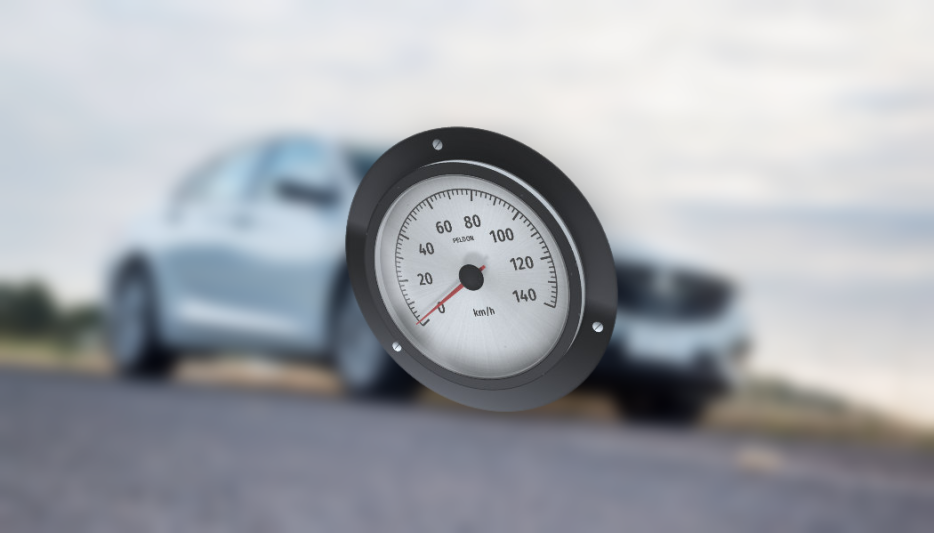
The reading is km/h 2
